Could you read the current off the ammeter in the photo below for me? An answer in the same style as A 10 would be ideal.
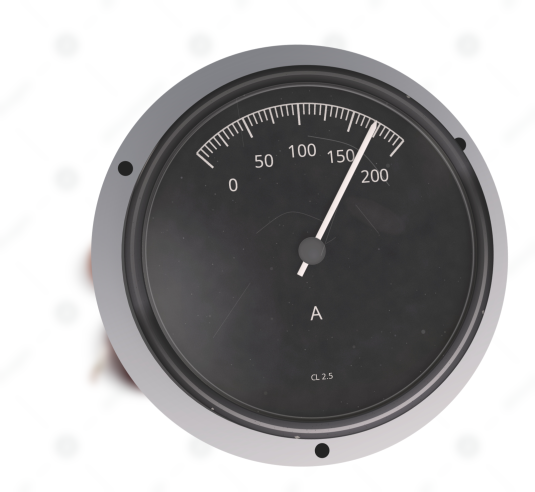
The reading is A 170
